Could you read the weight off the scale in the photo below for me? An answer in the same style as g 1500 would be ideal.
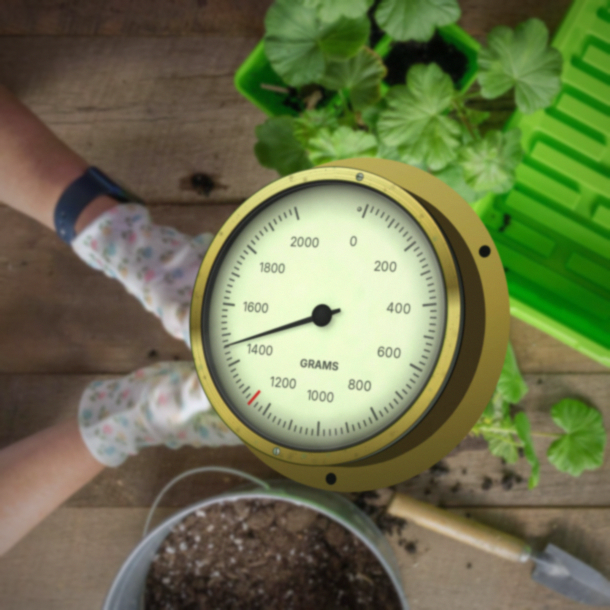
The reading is g 1460
